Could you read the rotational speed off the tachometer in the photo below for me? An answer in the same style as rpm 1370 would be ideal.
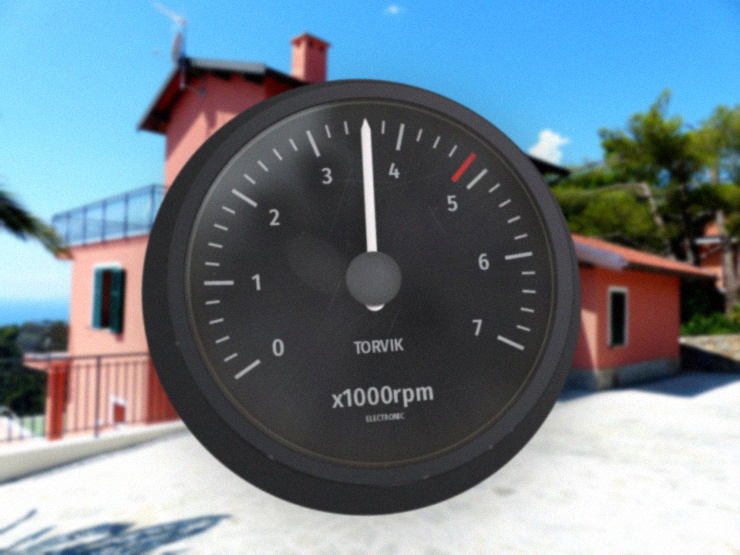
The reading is rpm 3600
